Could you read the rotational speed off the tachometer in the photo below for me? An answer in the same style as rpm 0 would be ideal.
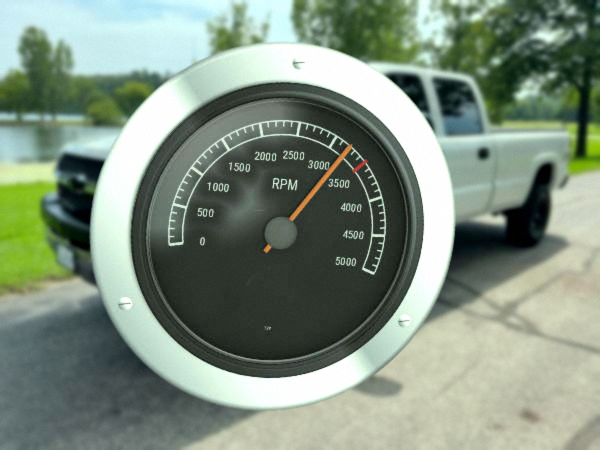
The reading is rpm 3200
